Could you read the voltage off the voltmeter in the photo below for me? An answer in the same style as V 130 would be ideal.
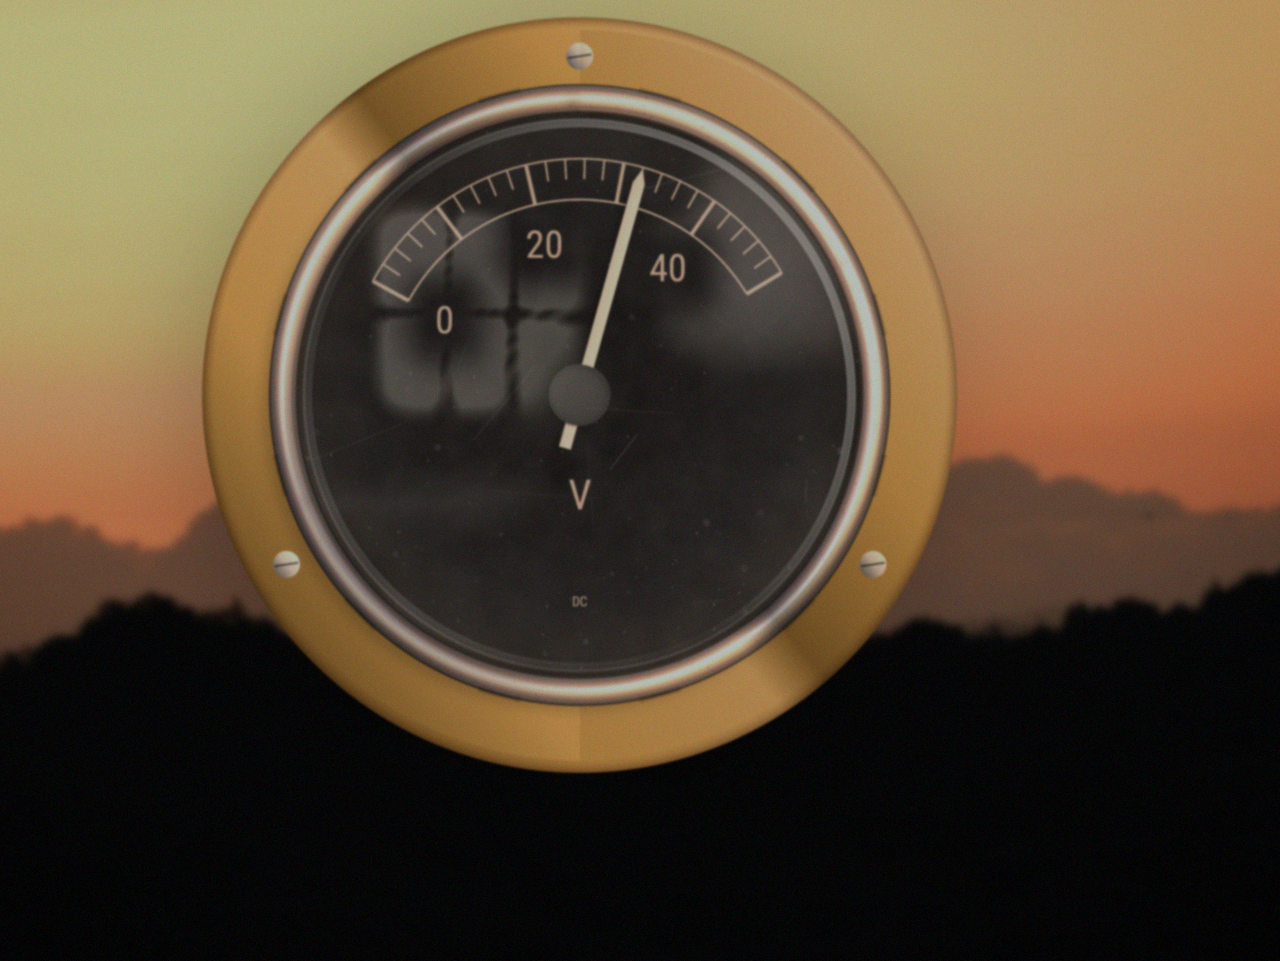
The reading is V 32
